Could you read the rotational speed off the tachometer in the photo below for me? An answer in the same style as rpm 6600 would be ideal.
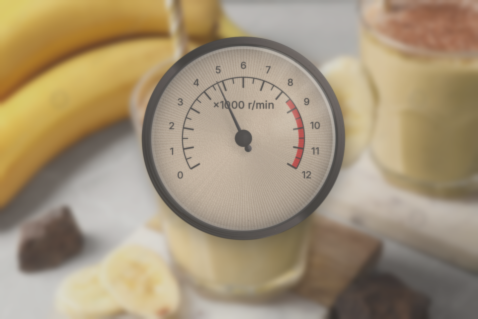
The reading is rpm 4750
